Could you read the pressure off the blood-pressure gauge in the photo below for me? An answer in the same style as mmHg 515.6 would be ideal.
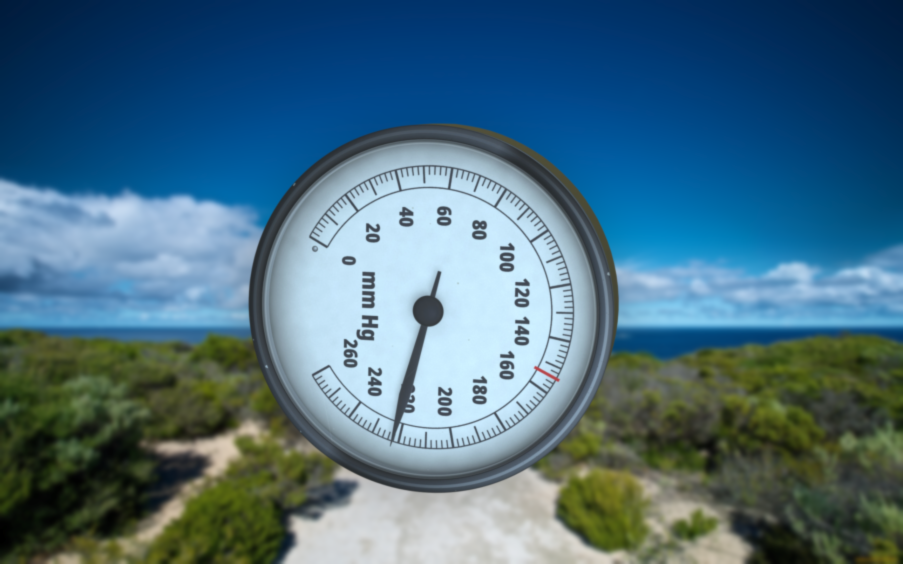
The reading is mmHg 222
